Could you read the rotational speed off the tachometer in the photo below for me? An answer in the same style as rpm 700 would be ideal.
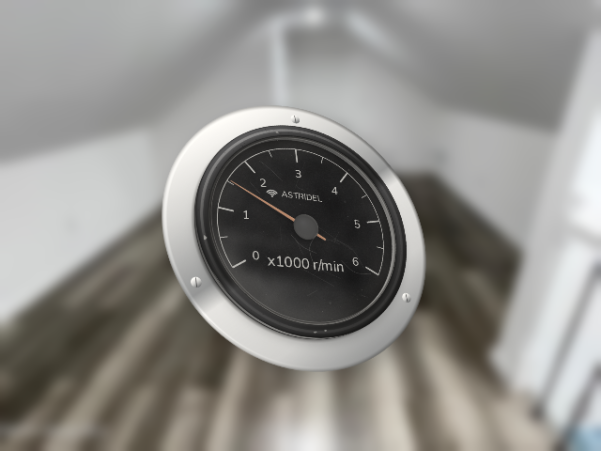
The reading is rpm 1500
